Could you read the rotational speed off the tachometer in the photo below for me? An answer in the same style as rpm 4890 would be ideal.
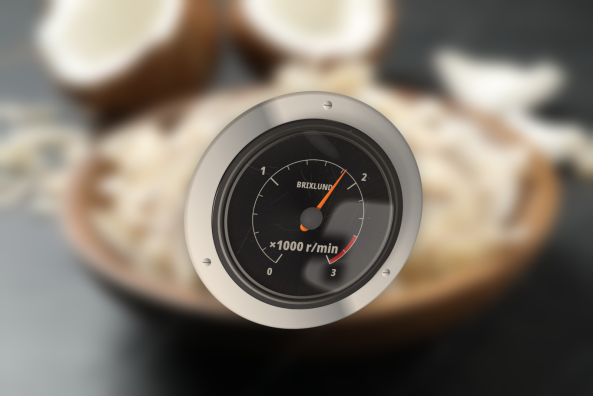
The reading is rpm 1800
